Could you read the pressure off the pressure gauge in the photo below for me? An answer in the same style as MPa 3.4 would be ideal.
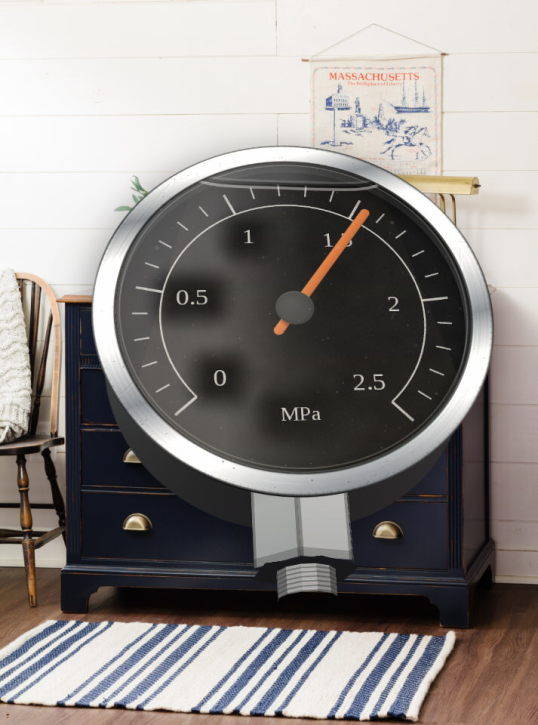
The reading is MPa 1.55
